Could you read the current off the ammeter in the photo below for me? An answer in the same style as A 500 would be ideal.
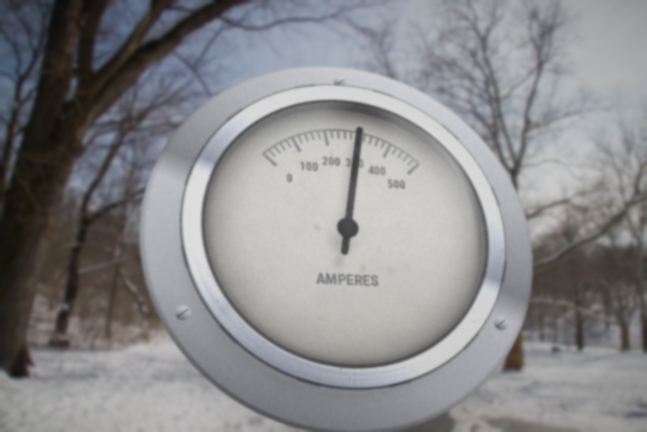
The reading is A 300
